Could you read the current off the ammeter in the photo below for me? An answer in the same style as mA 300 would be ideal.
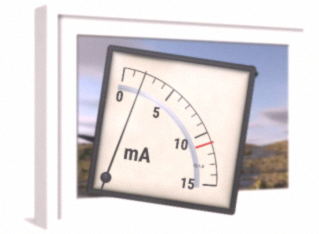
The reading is mA 2
